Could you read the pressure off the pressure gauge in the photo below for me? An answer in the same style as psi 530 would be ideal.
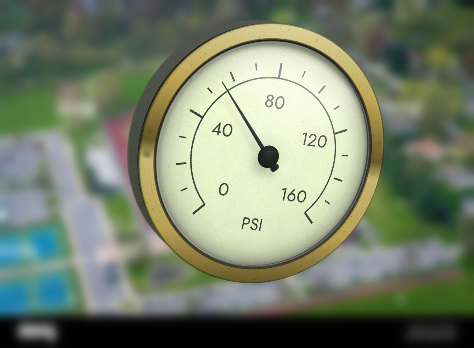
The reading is psi 55
